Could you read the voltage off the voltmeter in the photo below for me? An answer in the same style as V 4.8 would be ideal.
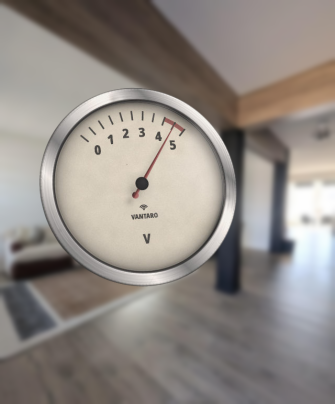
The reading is V 4.5
